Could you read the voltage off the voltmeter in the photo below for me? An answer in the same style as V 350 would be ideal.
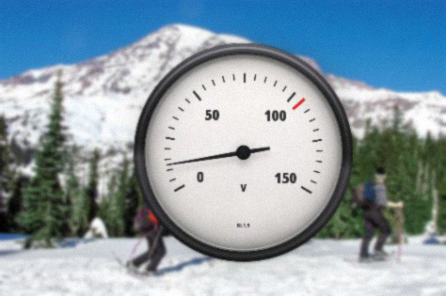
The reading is V 12.5
